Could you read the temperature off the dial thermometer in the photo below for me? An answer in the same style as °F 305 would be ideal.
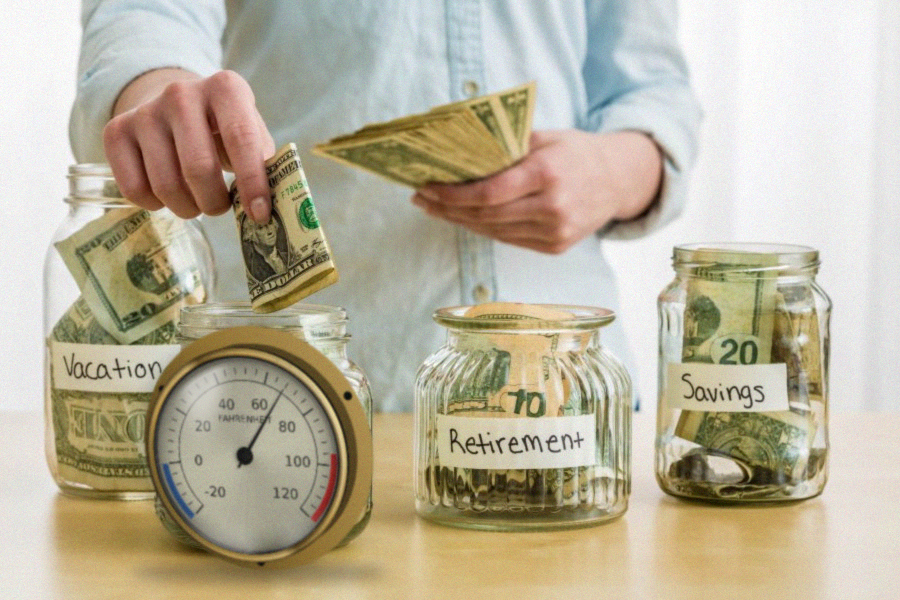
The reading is °F 68
